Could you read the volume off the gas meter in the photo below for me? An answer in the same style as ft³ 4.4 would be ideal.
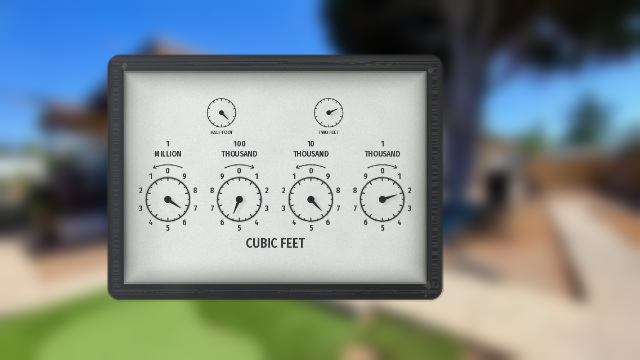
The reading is ft³ 656200
